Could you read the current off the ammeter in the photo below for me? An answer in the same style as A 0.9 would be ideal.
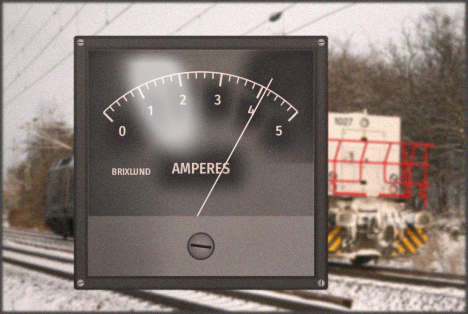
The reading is A 4.1
